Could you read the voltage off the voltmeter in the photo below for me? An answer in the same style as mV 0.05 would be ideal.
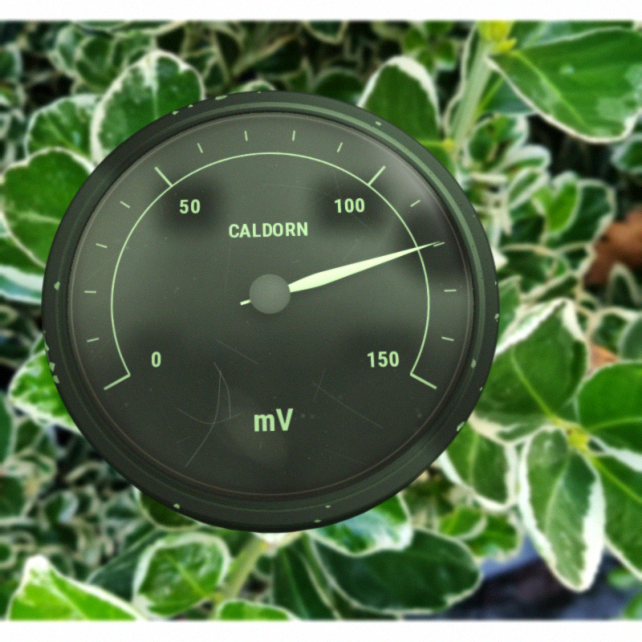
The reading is mV 120
